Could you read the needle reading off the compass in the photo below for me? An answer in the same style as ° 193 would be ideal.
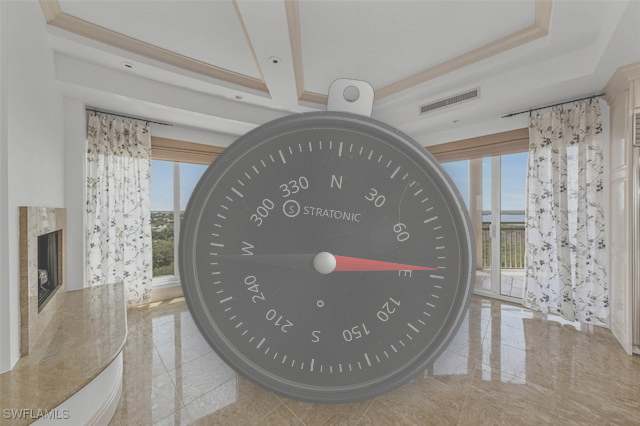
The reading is ° 85
